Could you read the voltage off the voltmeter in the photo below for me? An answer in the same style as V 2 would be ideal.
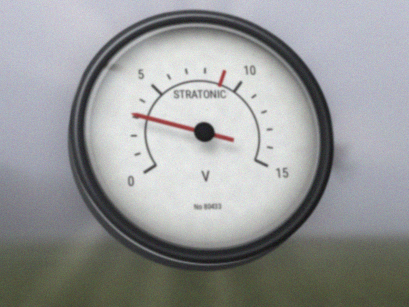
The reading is V 3
